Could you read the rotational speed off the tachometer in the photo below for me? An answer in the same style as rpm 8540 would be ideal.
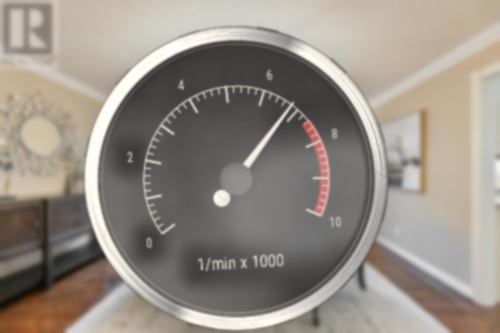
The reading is rpm 6800
